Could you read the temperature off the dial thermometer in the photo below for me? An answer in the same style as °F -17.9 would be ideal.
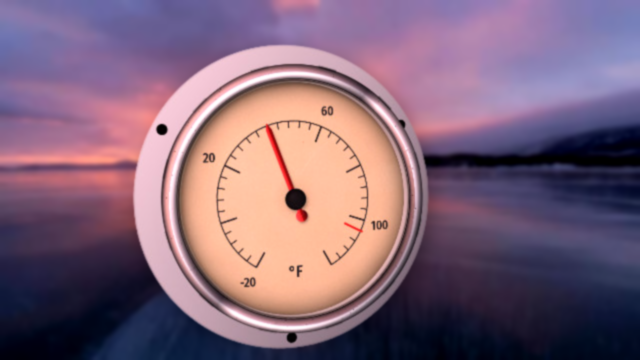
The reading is °F 40
